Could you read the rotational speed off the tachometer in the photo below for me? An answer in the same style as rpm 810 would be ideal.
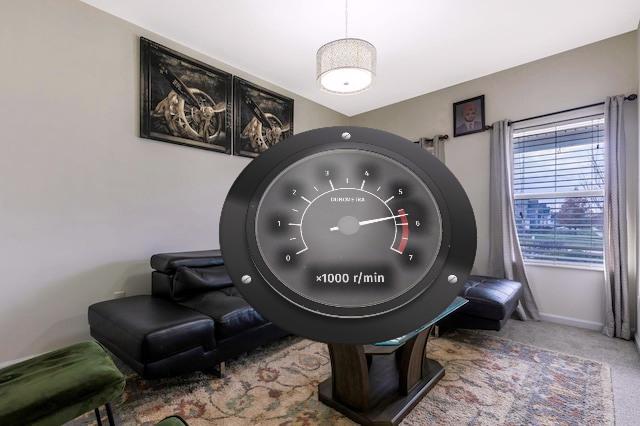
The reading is rpm 5750
